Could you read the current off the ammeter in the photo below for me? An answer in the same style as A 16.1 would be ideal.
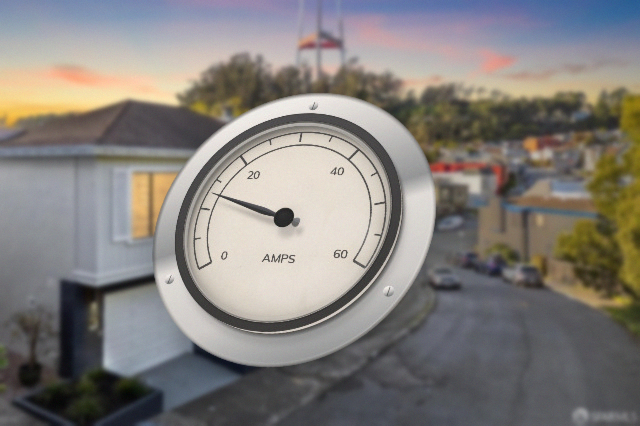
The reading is A 12.5
